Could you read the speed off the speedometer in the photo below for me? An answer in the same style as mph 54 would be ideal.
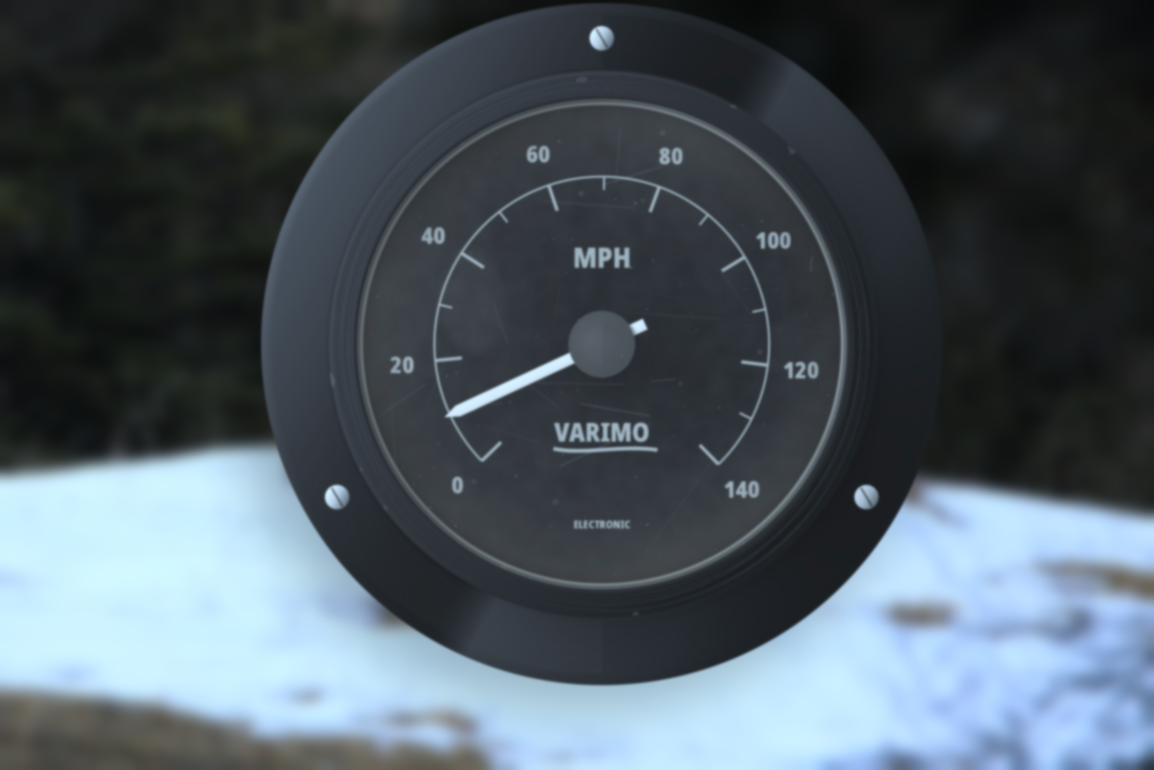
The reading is mph 10
